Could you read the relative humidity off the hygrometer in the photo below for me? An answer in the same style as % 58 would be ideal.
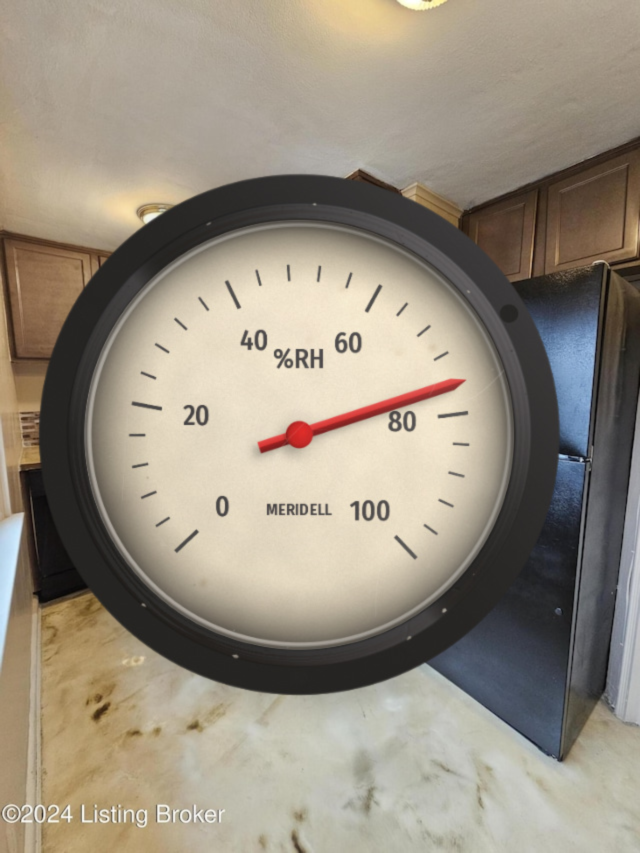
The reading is % 76
